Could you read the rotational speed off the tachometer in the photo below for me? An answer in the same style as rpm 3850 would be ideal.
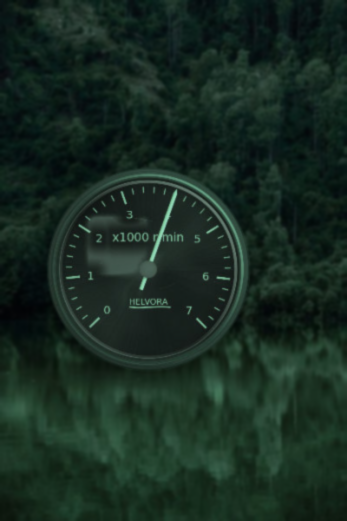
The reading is rpm 4000
